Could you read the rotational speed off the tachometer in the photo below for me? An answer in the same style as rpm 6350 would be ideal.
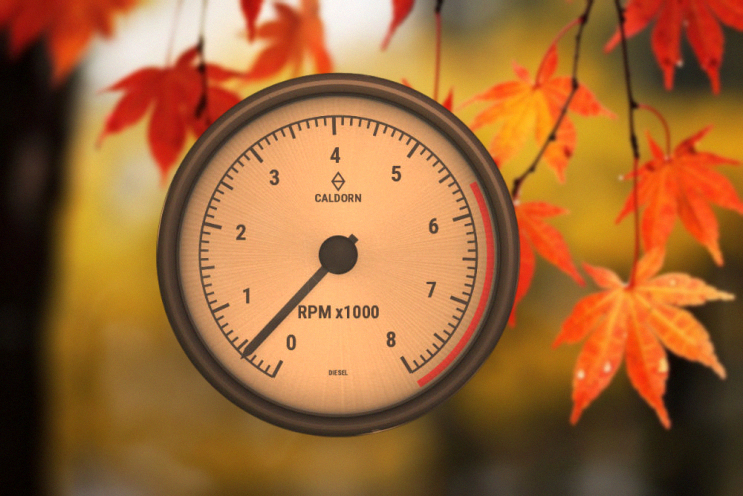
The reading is rpm 400
